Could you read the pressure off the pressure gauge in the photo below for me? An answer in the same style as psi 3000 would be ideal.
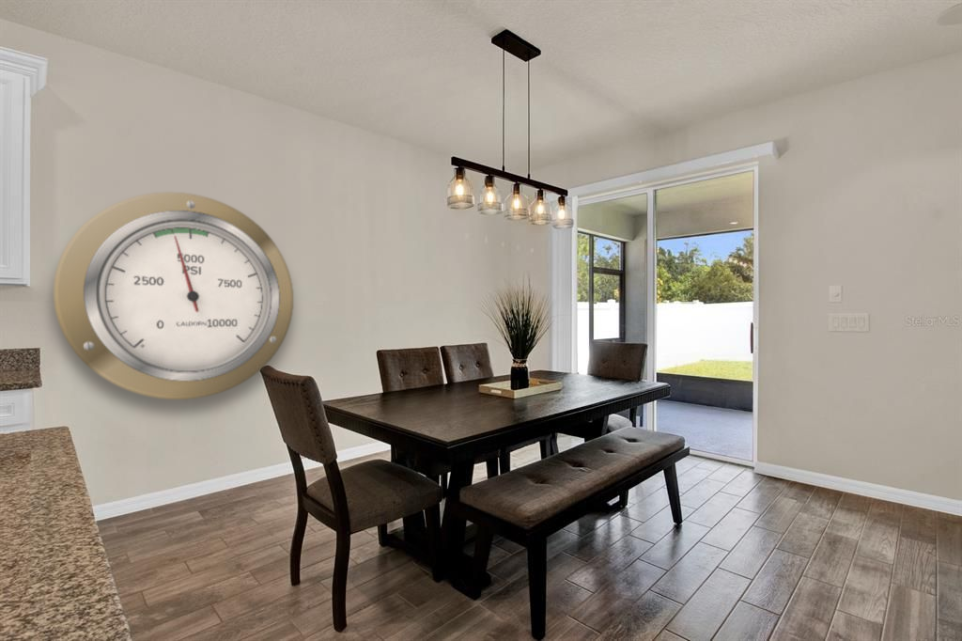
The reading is psi 4500
